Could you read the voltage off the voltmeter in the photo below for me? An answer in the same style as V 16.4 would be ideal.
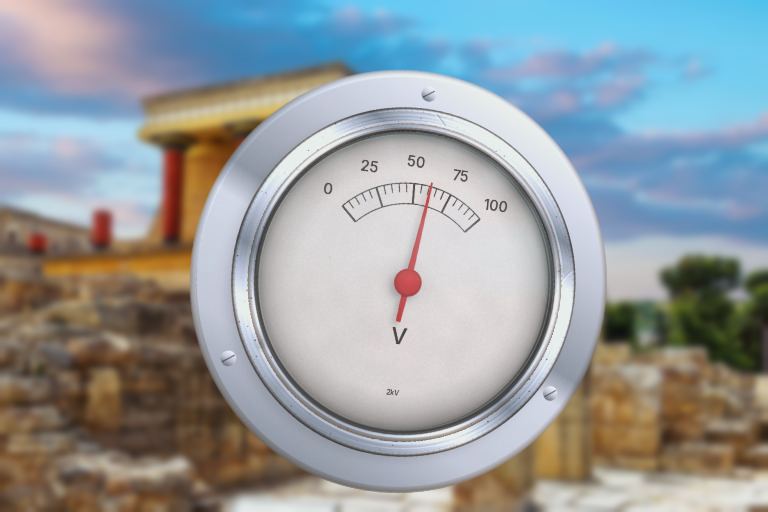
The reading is V 60
